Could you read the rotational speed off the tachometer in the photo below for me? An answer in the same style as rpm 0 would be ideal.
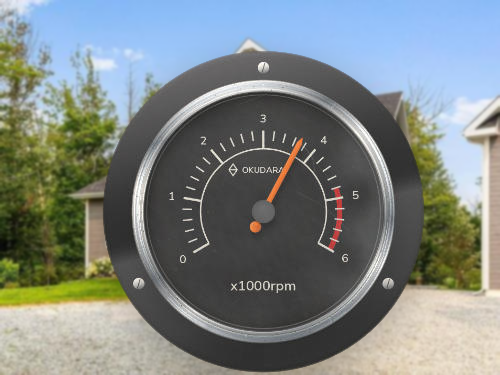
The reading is rpm 3700
